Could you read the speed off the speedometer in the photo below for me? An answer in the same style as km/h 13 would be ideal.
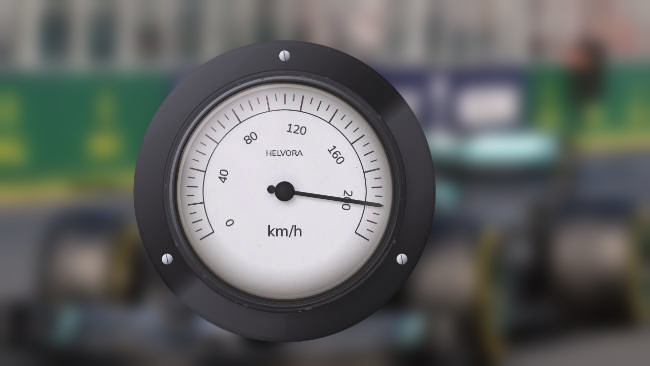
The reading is km/h 200
